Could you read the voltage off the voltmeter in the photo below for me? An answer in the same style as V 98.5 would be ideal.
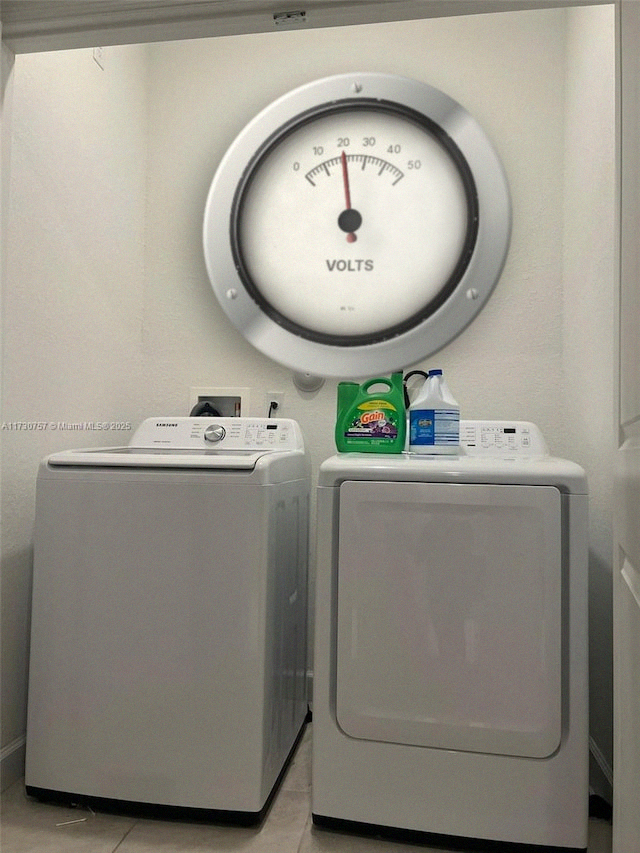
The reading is V 20
